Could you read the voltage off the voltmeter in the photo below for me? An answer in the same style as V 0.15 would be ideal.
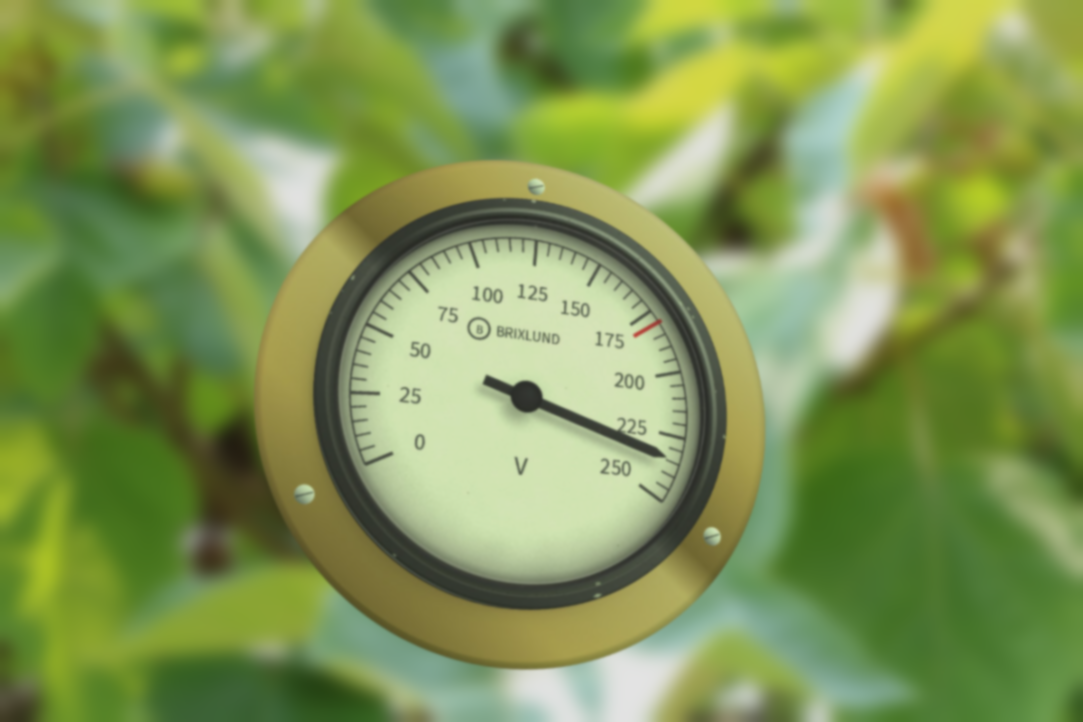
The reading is V 235
